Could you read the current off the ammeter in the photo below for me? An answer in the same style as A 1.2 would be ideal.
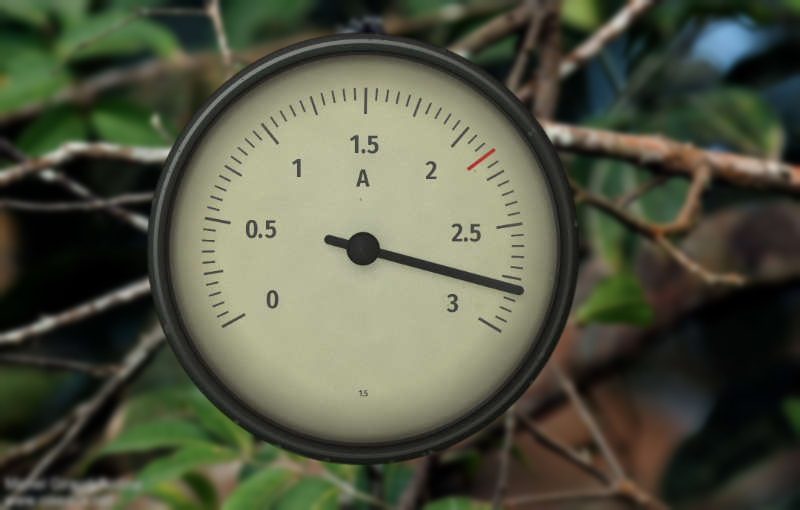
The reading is A 2.8
